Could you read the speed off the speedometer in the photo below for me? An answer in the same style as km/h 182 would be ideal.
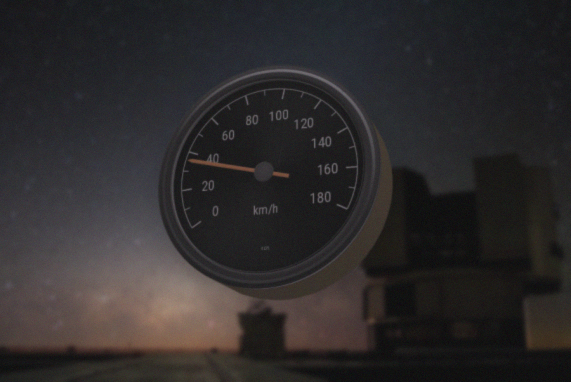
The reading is km/h 35
